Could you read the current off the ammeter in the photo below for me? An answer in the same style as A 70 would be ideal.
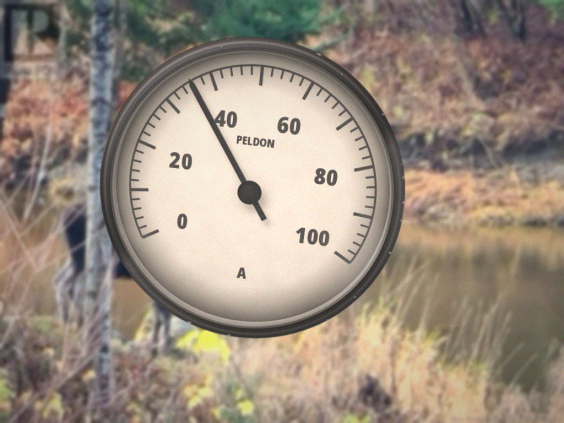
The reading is A 36
